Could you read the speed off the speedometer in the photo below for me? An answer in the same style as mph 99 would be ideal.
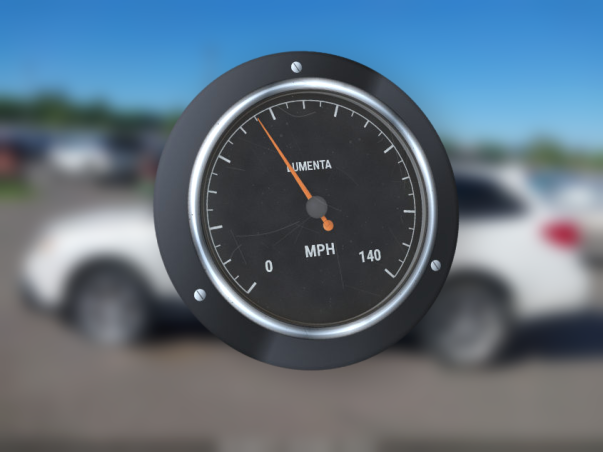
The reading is mph 55
